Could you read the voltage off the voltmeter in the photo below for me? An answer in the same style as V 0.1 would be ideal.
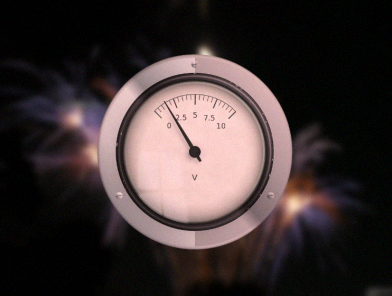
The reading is V 1.5
